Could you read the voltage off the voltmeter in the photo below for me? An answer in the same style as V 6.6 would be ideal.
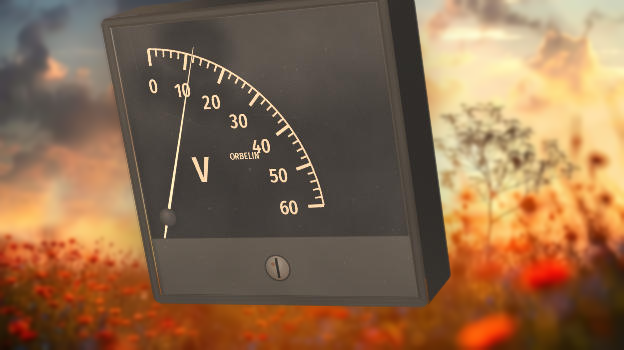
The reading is V 12
